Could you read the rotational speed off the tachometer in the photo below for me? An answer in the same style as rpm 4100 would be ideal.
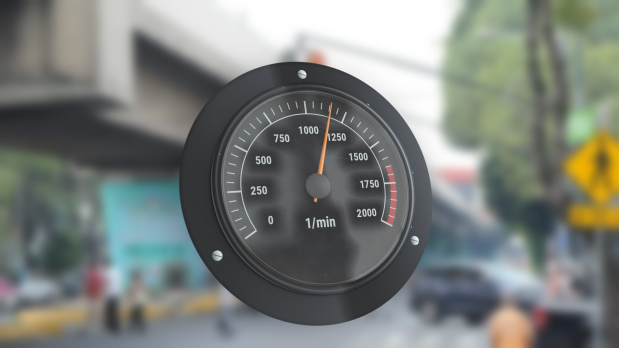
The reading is rpm 1150
